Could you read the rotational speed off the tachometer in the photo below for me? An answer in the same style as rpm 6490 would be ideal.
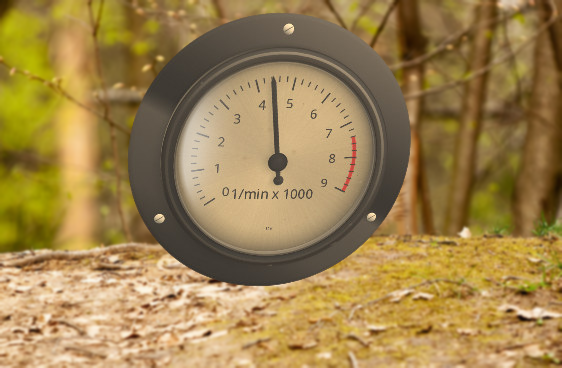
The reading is rpm 4400
